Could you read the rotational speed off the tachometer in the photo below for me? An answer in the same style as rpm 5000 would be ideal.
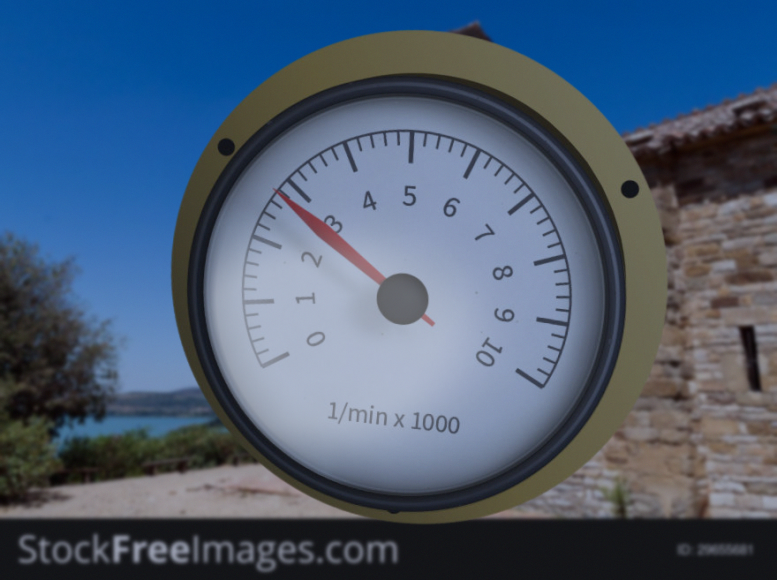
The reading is rpm 2800
